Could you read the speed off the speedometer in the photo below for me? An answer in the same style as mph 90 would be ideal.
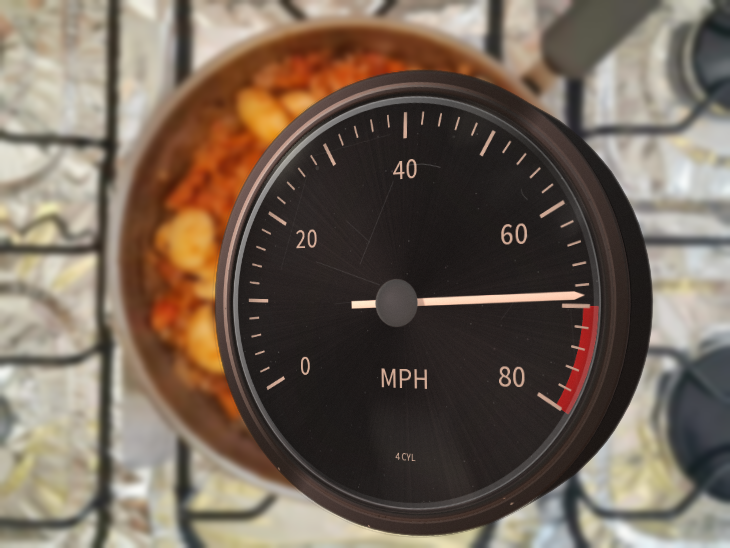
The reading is mph 69
